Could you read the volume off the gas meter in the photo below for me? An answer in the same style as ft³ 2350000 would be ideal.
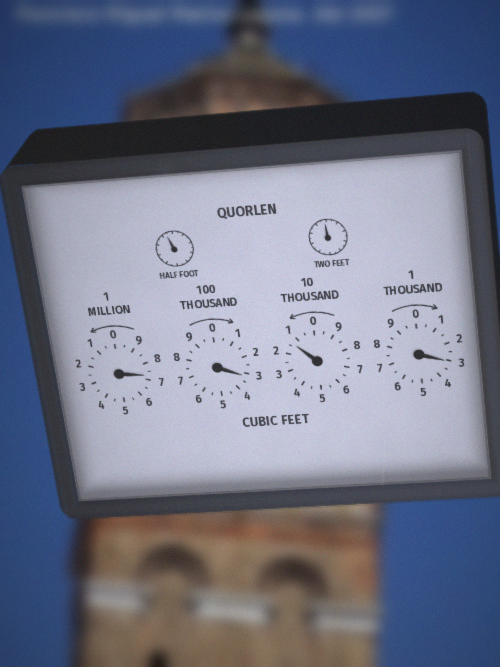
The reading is ft³ 731300
